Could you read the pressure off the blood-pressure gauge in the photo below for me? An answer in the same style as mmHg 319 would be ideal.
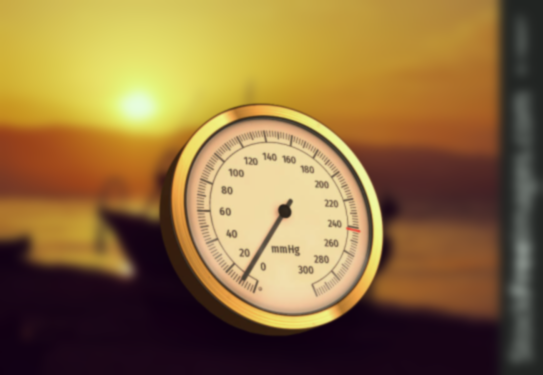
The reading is mmHg 10
